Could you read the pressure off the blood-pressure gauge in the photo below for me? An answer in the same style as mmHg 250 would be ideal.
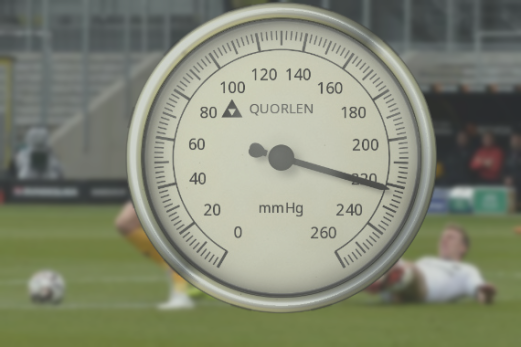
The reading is mmHg 222
